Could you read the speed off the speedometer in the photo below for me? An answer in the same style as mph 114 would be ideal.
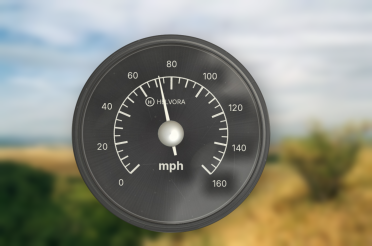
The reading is mph 72.5
